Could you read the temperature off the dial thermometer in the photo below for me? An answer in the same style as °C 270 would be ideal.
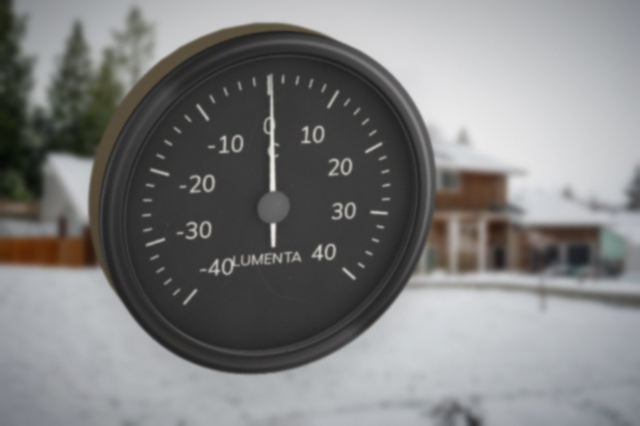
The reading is °C 0
